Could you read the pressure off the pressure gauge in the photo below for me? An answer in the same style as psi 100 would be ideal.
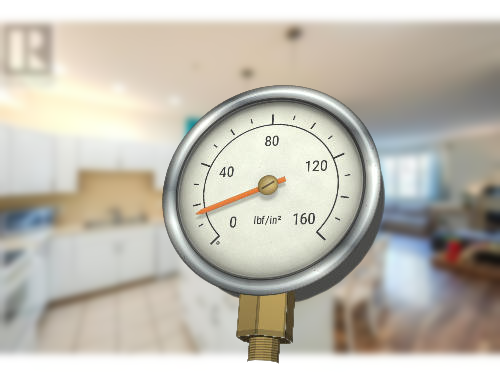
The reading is psi 15
